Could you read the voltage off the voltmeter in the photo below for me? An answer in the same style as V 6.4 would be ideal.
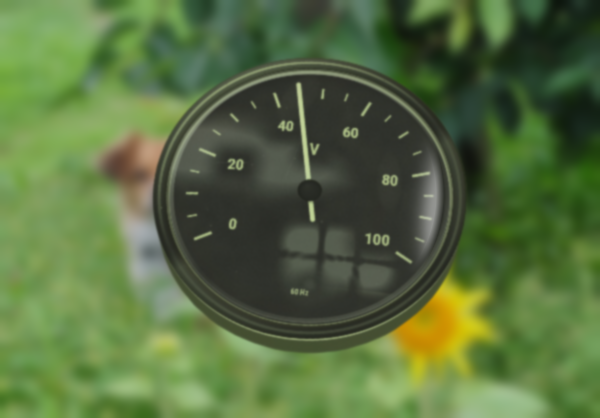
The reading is V 45
